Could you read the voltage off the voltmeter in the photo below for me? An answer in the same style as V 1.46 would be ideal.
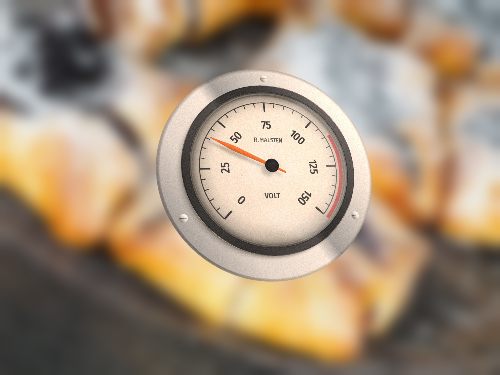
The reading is V 40
